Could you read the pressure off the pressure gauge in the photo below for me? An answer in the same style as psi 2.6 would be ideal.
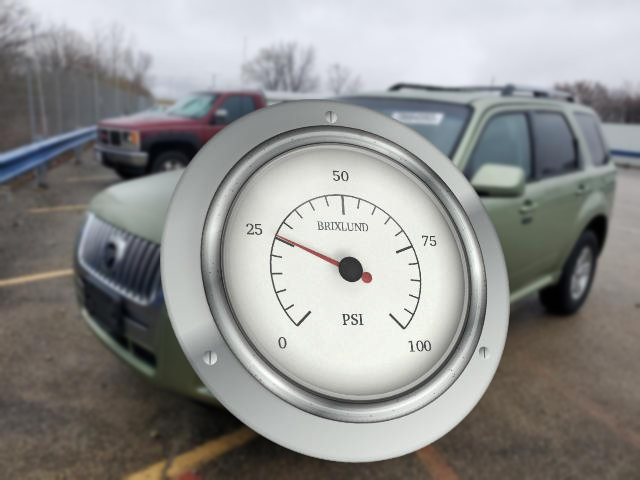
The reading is psi 25
